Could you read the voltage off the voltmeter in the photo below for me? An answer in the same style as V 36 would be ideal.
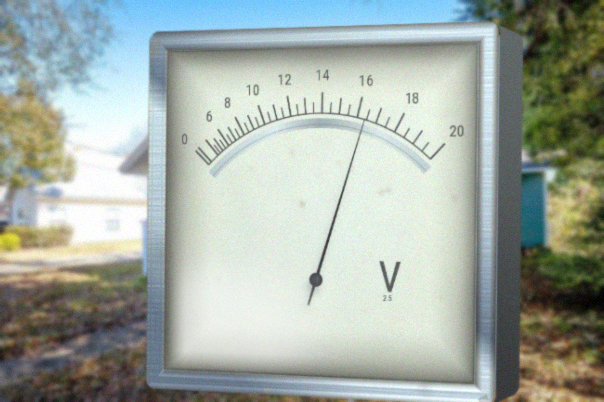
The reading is V 16.5
